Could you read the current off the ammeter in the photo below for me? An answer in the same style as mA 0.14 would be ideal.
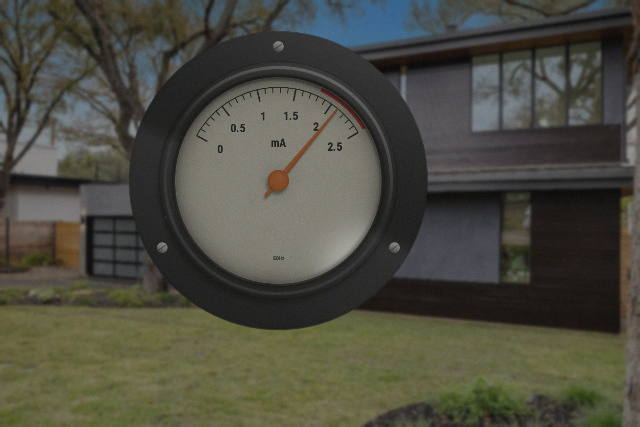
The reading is mA 2.1
